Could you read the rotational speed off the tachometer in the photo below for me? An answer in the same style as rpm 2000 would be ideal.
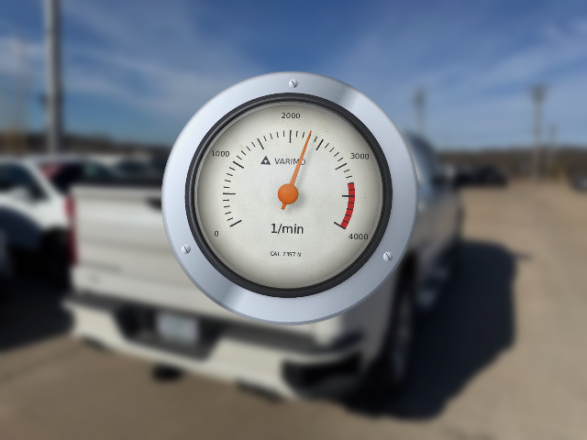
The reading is rpm 2300
